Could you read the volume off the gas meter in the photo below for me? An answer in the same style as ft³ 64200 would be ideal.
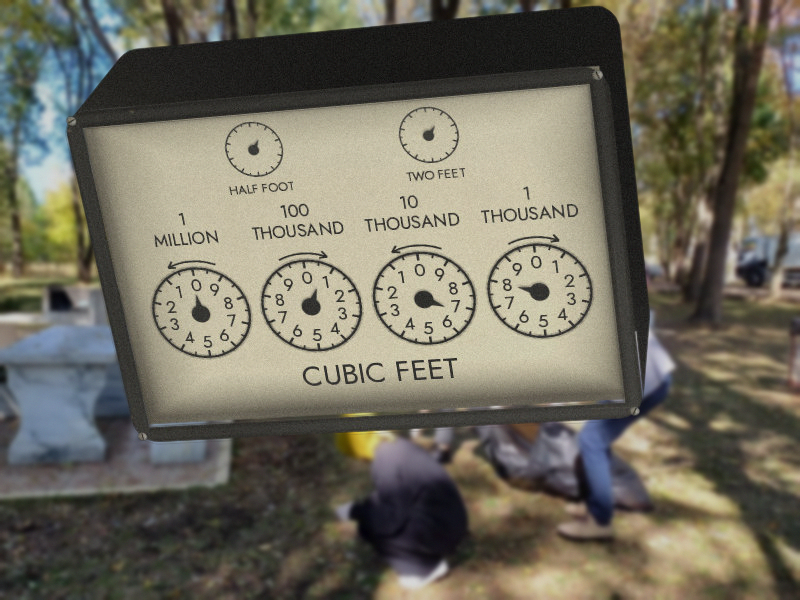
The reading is ft³ 6800
